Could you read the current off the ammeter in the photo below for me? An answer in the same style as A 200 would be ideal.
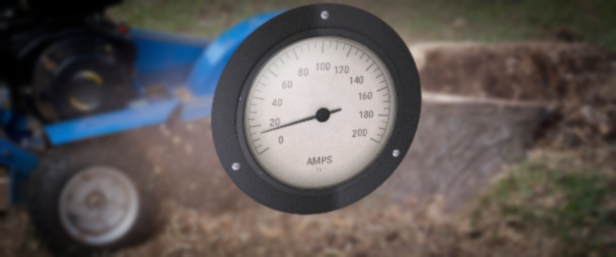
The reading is A 15
